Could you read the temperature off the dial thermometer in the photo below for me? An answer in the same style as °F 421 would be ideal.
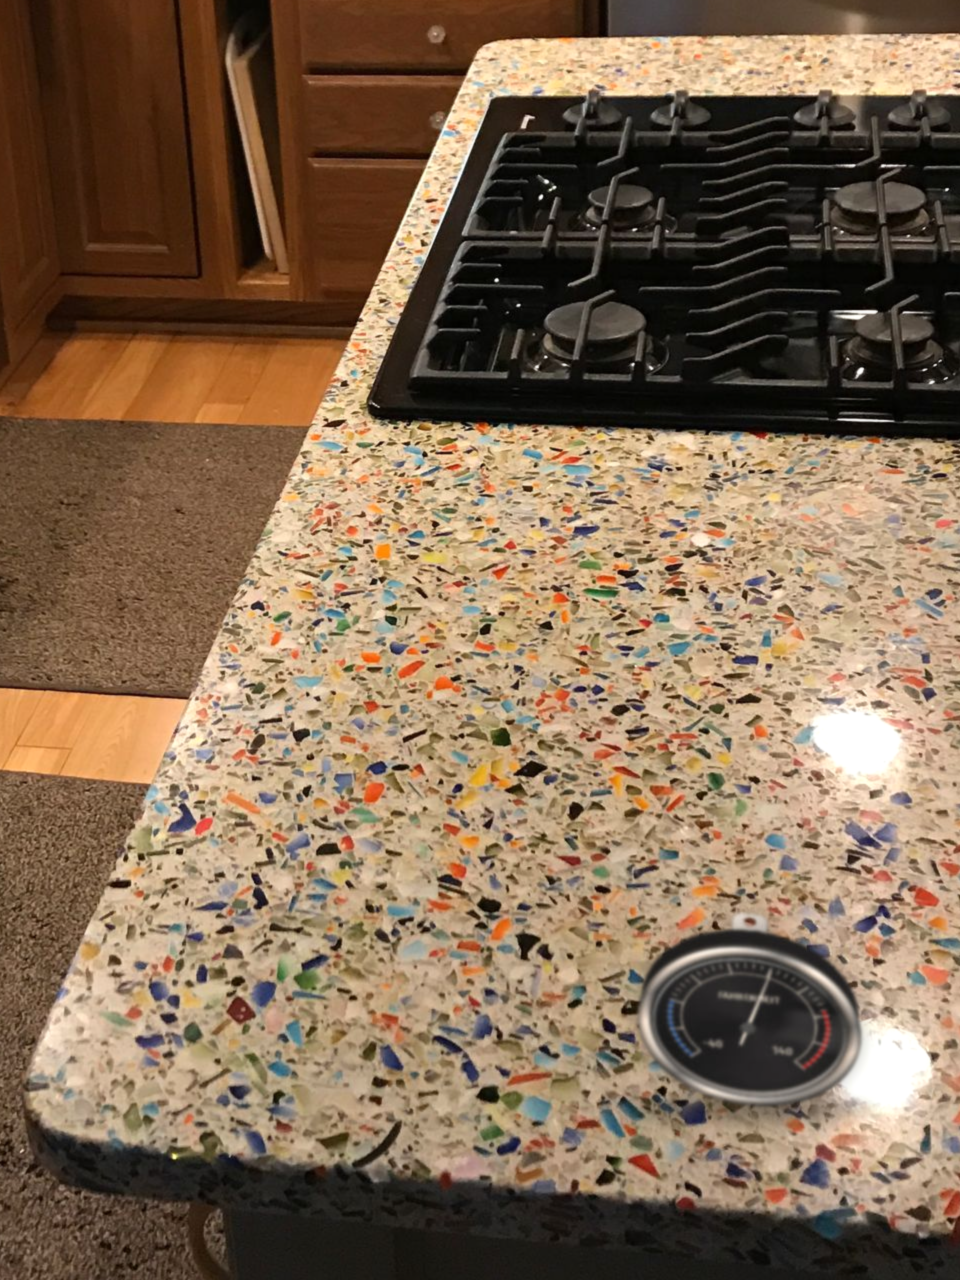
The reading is °F 60
